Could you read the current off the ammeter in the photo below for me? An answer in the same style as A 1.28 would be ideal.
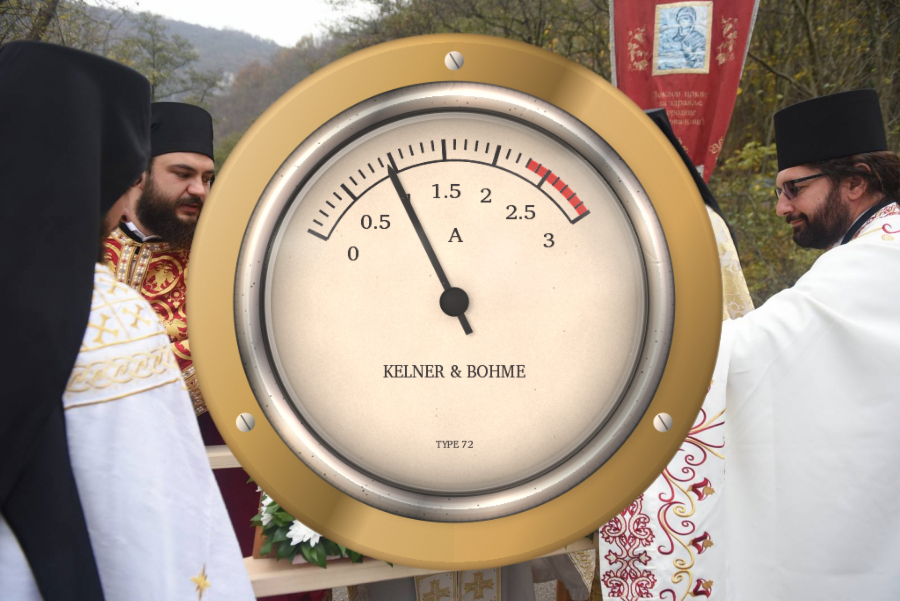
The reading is A 0.95
